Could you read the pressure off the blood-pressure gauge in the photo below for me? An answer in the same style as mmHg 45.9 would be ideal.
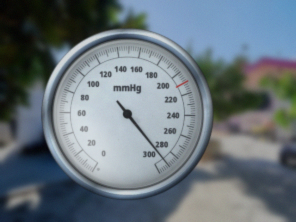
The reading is mmHg 290
